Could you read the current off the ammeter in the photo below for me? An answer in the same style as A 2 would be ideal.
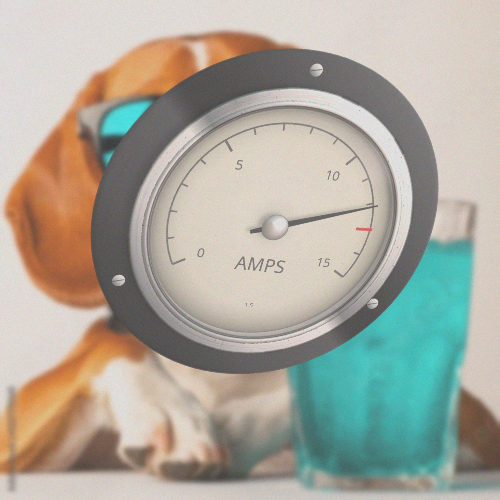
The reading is A 12
